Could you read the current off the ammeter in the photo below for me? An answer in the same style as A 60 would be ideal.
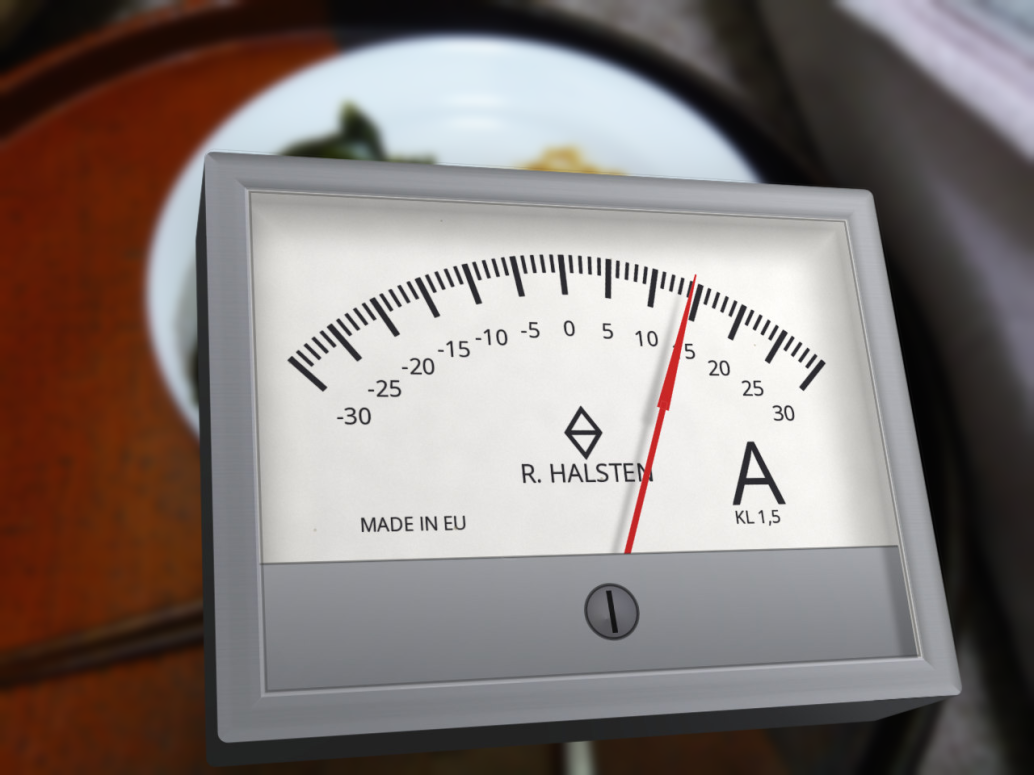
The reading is A 14
